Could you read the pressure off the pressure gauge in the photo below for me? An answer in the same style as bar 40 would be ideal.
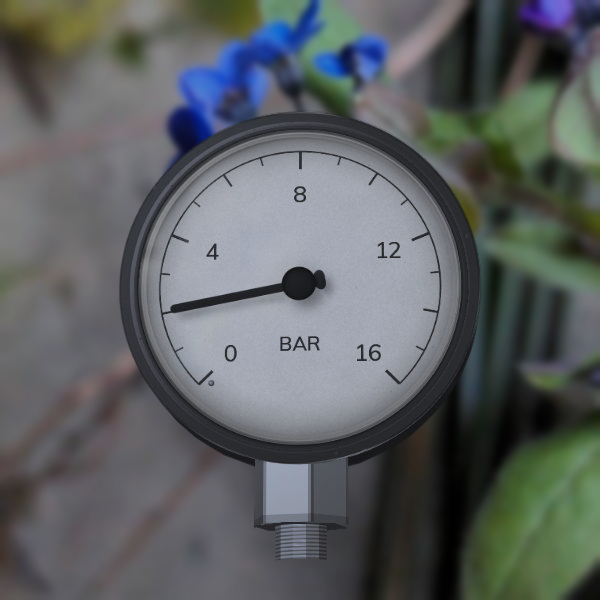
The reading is bar 2
